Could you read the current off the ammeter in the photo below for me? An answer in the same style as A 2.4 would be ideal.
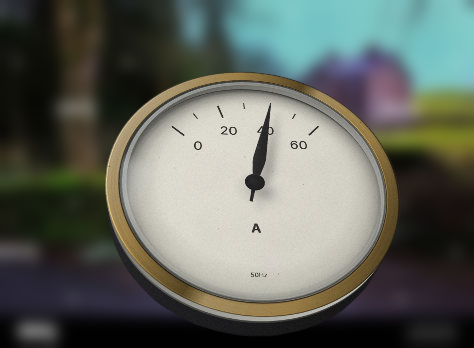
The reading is A 40
